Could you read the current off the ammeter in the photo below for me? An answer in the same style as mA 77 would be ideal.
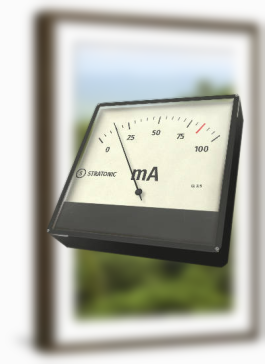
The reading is mA 15
